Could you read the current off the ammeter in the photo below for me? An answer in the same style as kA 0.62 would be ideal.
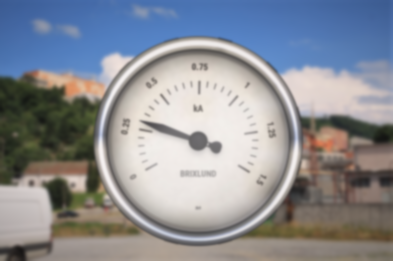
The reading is kA 0.3
